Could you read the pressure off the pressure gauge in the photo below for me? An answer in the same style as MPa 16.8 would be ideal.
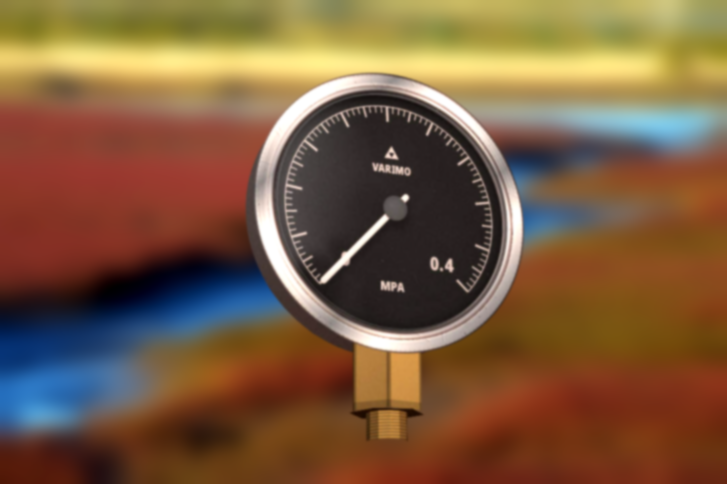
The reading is MPa 0
